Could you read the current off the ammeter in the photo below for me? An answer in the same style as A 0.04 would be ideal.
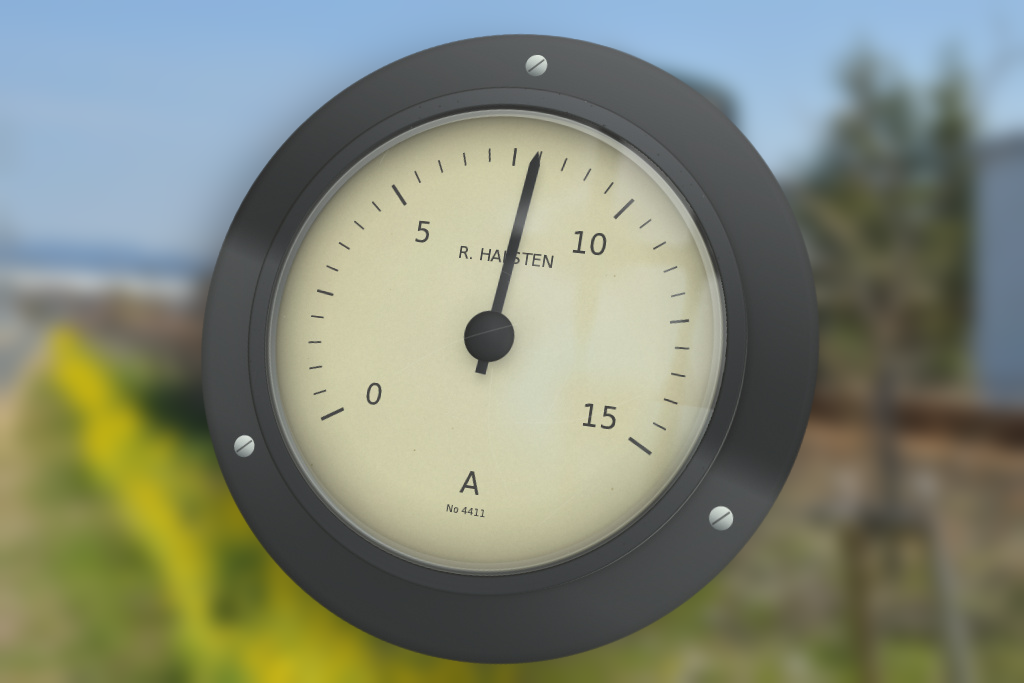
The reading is A 8
